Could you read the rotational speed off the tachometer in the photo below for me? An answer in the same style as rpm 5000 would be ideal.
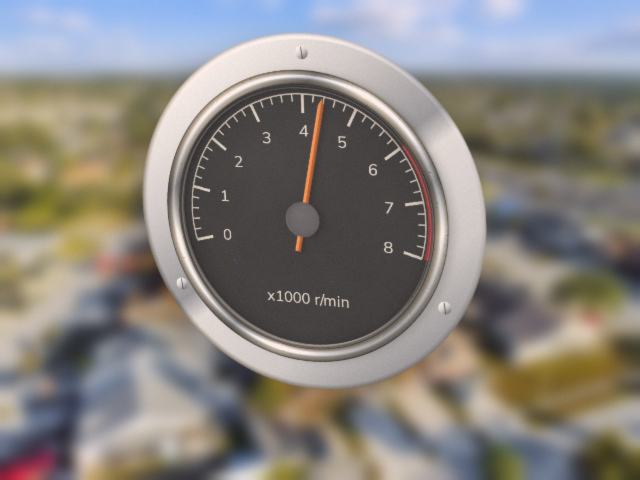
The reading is rpm 4400
